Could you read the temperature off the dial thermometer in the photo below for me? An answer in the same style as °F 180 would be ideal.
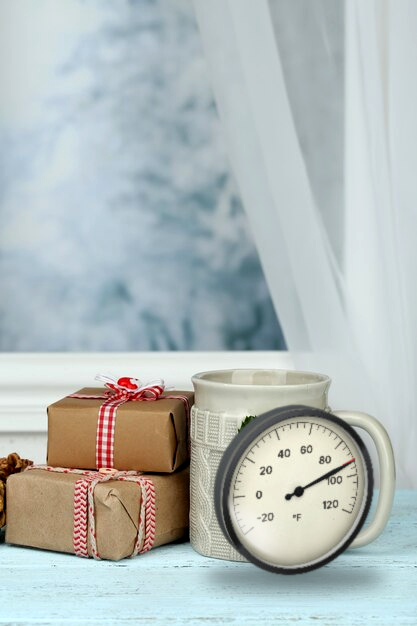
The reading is °F 92
